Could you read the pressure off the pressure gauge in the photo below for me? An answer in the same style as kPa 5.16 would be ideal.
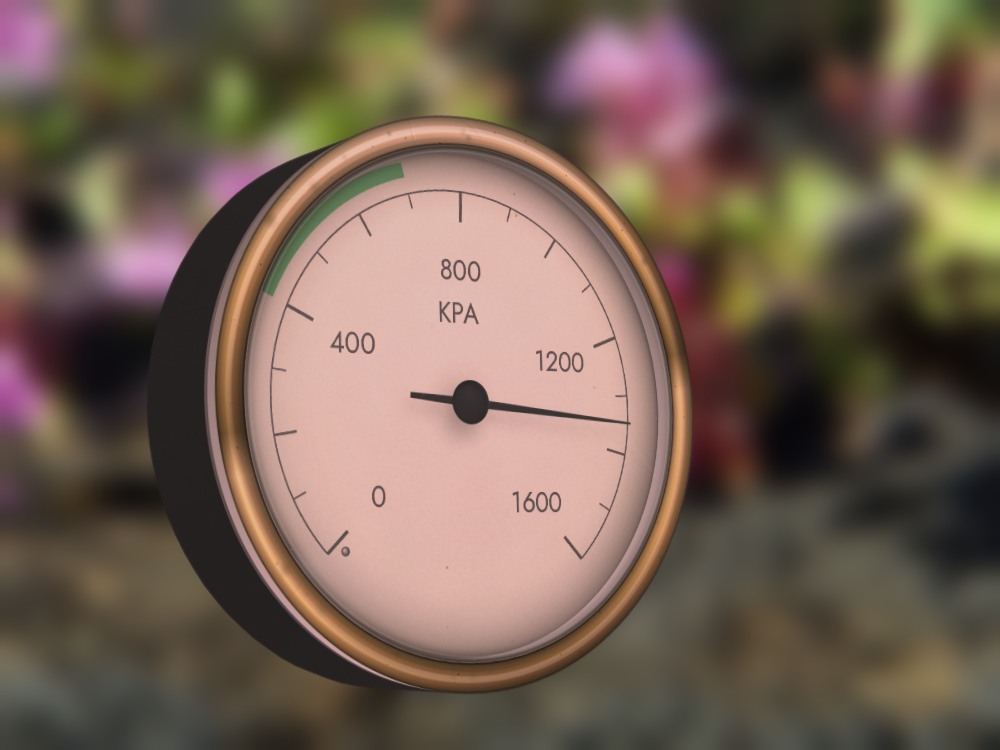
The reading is kPa 1350
